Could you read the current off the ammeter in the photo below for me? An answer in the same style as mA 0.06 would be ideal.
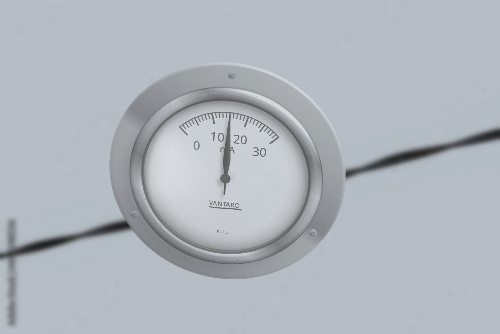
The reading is mA 15
